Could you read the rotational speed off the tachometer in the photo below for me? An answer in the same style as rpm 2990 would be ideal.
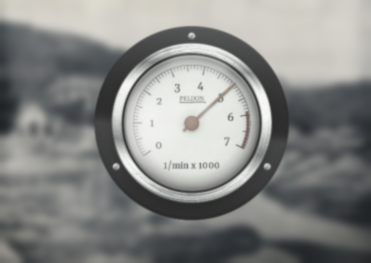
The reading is rpm 5000
